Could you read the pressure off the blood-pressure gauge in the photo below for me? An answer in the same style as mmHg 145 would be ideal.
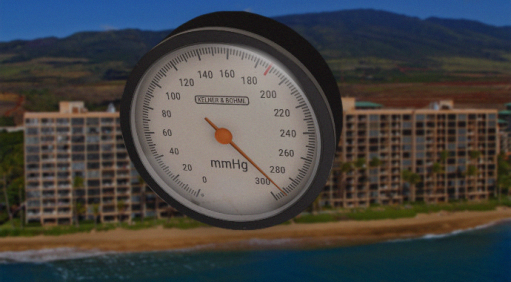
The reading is mmHg 290
